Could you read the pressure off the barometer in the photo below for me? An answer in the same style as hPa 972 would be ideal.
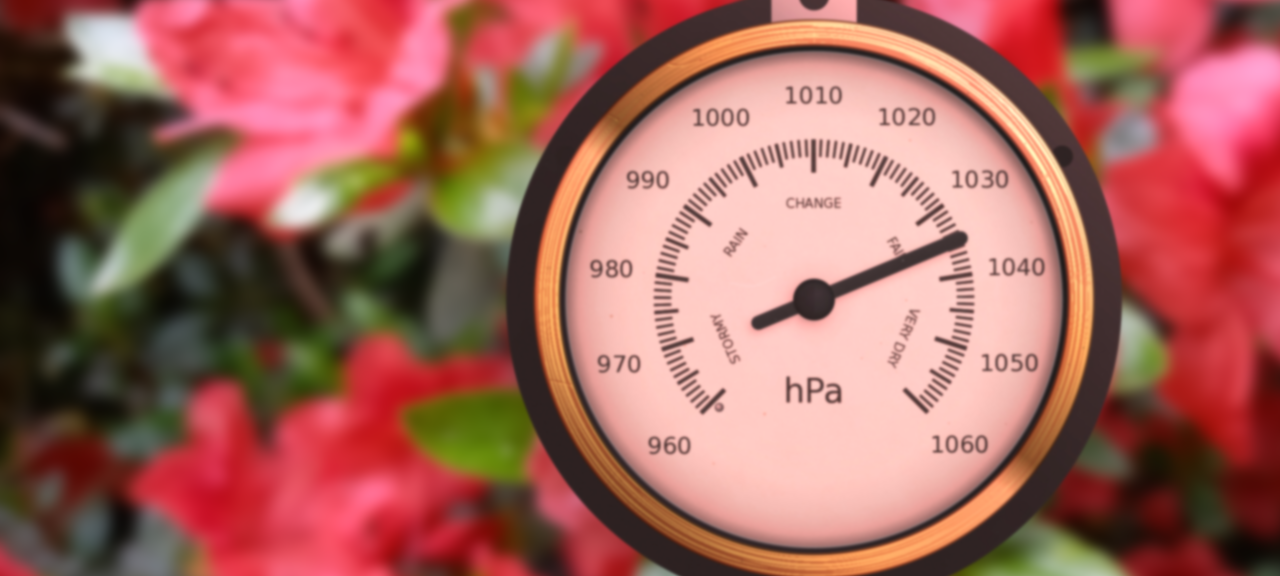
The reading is hPa 1035
